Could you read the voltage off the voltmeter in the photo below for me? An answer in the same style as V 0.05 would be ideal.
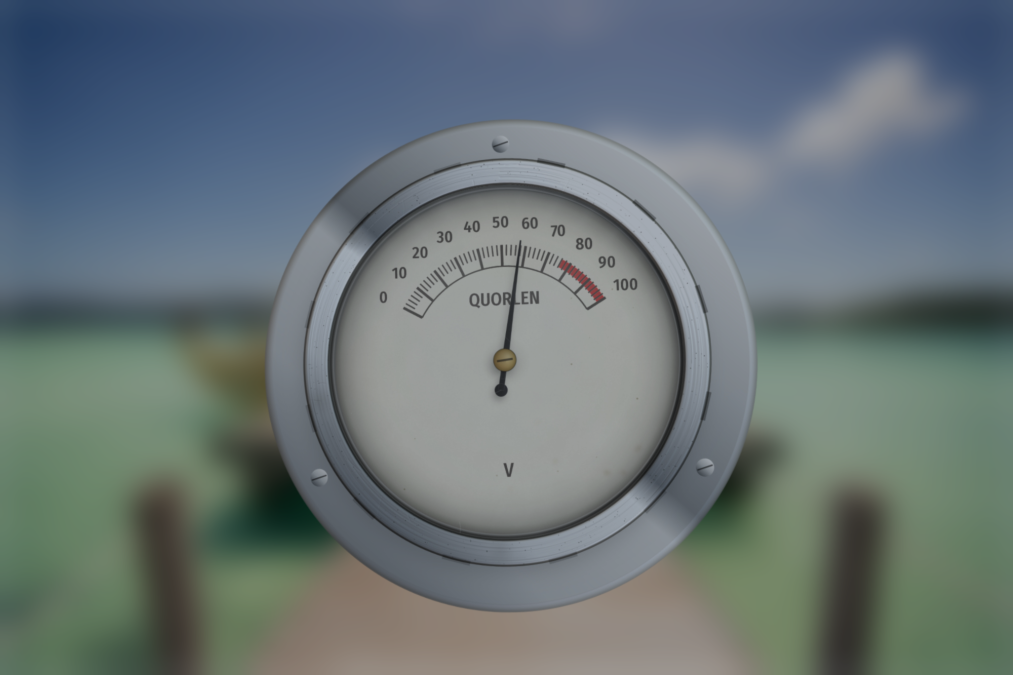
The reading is V 58
